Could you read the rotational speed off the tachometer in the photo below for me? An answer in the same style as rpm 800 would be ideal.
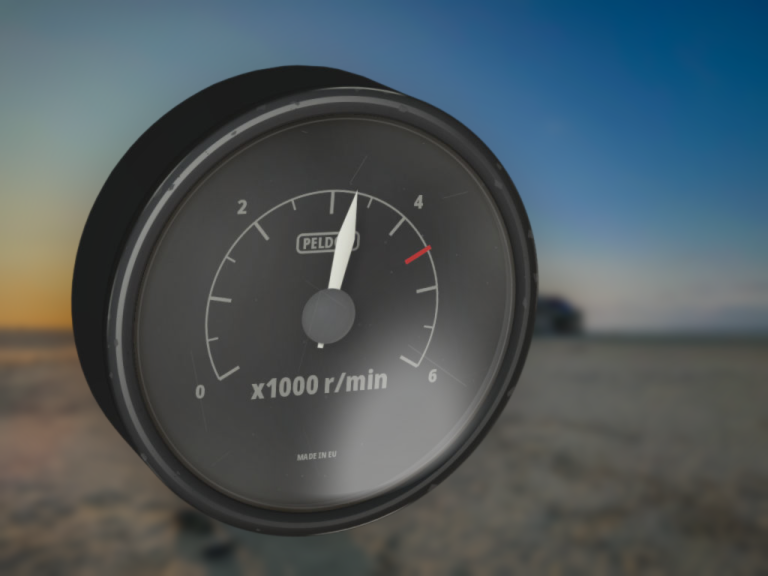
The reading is rpm 3250
